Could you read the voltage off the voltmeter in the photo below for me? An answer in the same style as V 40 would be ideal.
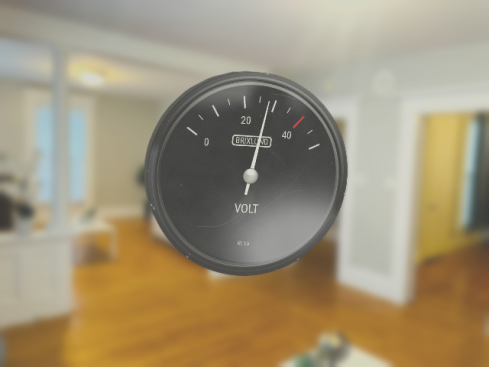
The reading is V 27.5
